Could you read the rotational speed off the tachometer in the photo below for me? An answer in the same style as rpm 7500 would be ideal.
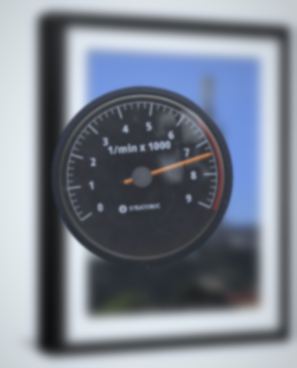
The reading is rpm 7400
